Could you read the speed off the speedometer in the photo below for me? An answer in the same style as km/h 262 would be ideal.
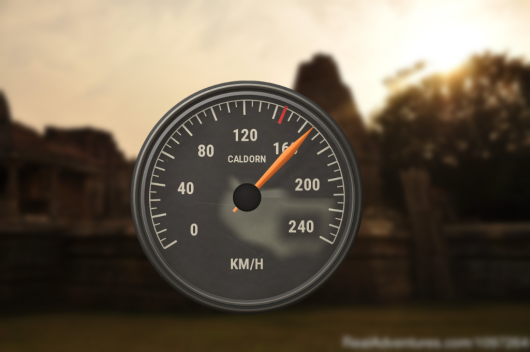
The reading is km/h 165
